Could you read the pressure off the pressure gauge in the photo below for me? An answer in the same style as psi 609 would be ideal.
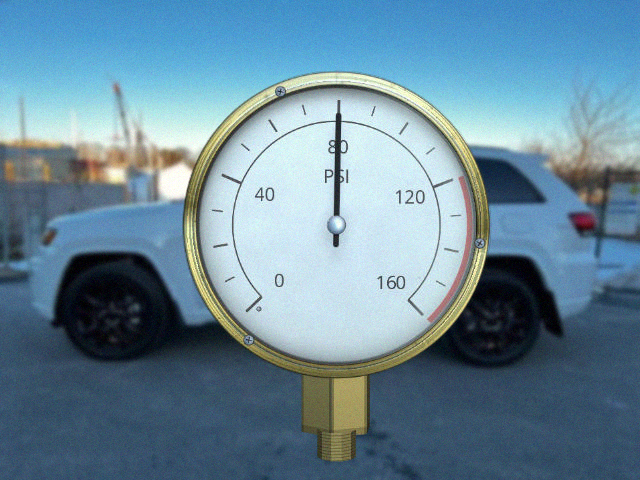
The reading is psi 80
